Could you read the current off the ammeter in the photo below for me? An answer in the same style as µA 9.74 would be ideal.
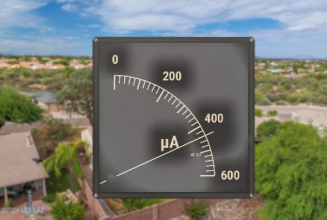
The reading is µA 440
